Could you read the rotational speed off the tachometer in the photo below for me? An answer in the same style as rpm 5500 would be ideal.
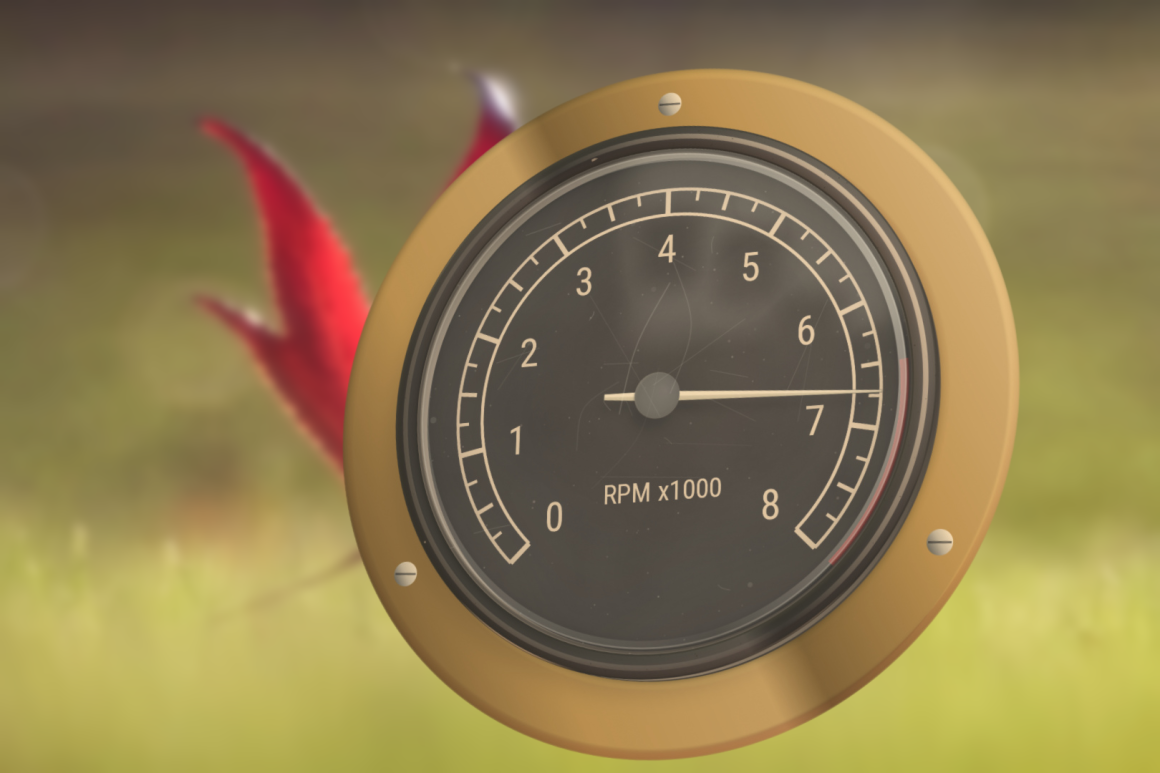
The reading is rpm 6750
